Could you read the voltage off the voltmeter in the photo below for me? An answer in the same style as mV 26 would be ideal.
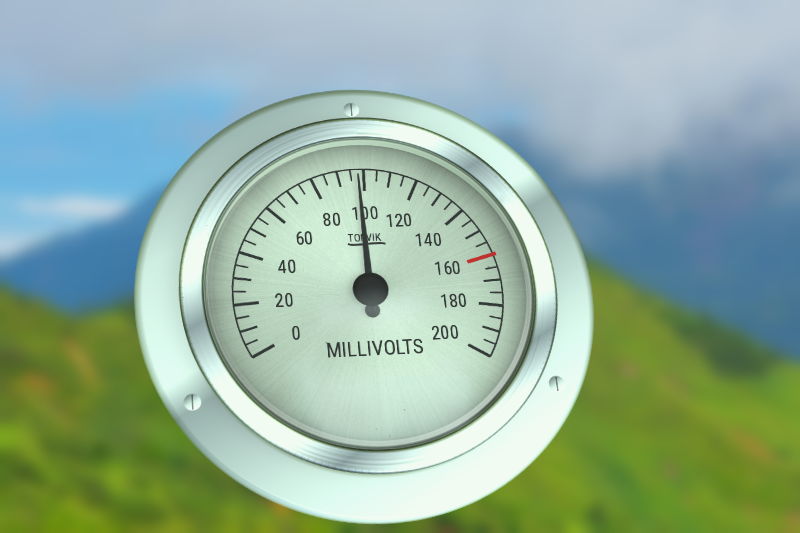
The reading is mV 97.5
